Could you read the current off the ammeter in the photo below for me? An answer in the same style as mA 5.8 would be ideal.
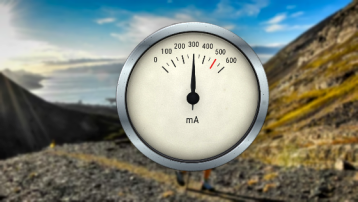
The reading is mA 300
